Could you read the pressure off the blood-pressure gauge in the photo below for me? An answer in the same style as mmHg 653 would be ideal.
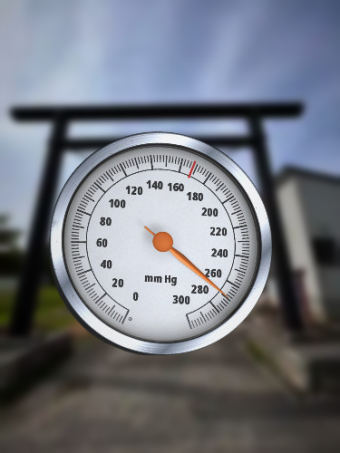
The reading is mmHg 270
